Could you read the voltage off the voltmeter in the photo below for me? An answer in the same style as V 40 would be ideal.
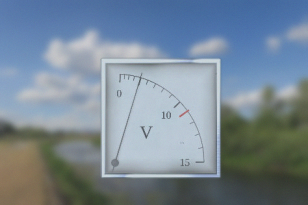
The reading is V 5
